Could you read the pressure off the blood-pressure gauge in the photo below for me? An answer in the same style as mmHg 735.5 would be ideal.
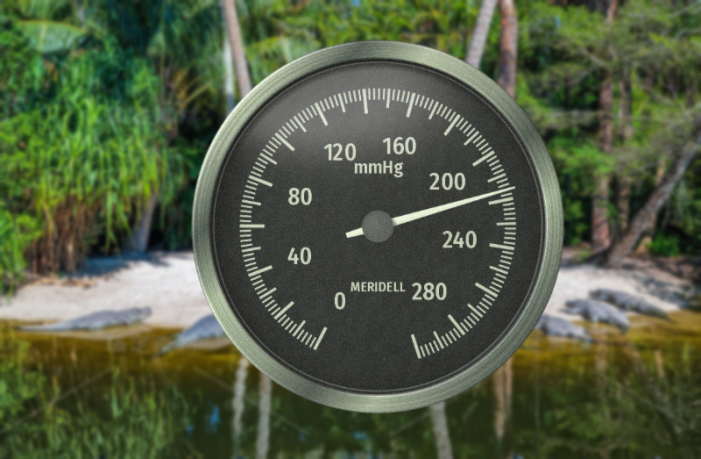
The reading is mmHg 216
